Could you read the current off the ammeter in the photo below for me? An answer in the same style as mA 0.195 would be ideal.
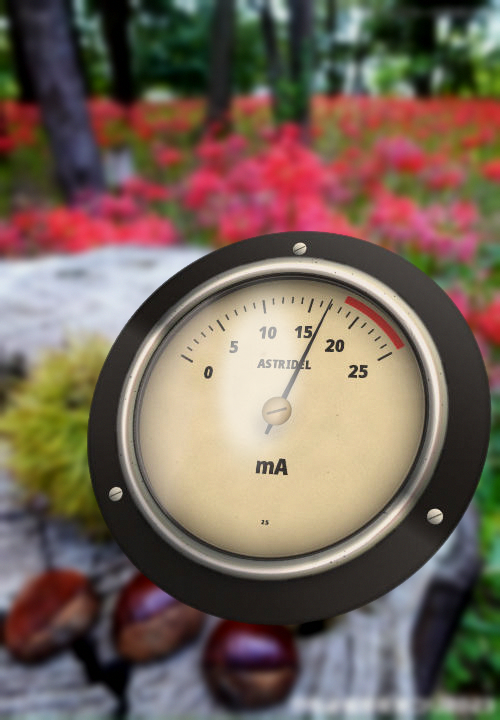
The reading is mA 17
